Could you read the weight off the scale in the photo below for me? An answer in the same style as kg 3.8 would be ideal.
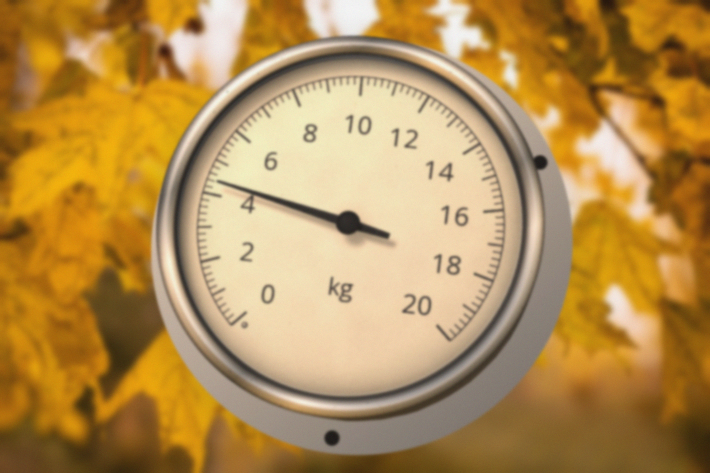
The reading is kg 4.4
